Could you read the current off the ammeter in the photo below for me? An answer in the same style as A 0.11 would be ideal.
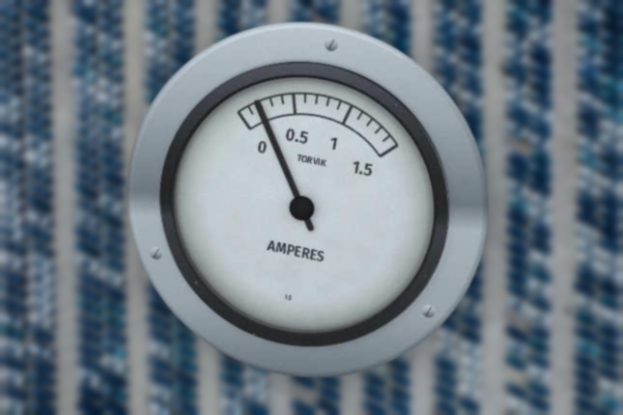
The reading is A 0.2
